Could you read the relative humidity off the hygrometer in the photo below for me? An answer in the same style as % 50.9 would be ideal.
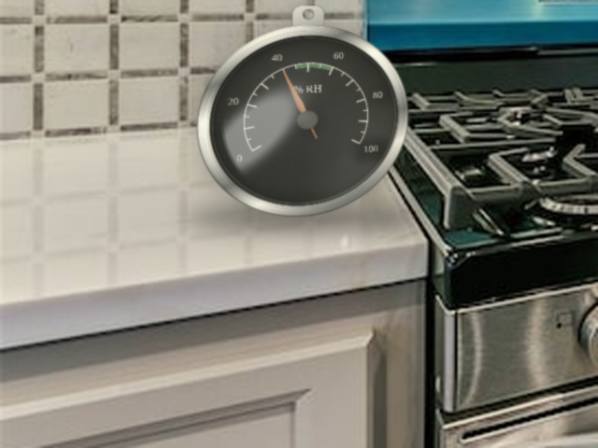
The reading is % 40
